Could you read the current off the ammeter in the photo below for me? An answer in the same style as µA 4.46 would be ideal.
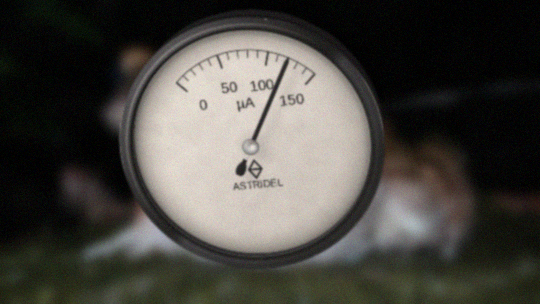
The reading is µA 120
